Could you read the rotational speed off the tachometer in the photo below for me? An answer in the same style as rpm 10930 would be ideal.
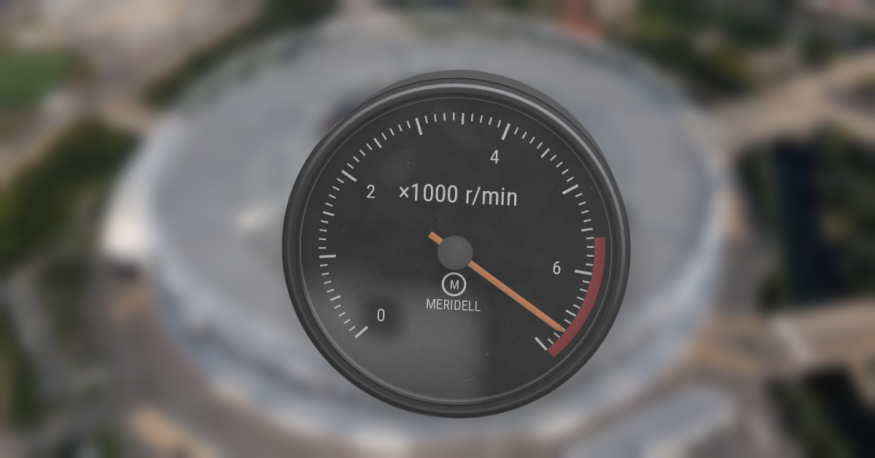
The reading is rpm 6700
